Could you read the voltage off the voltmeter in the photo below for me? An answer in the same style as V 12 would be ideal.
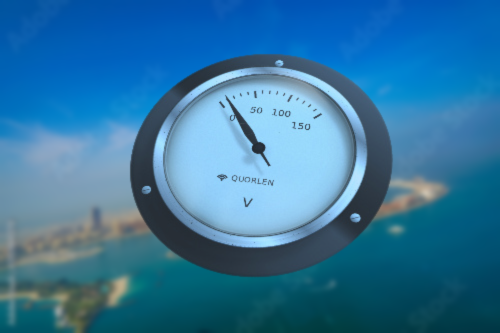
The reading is V 10
